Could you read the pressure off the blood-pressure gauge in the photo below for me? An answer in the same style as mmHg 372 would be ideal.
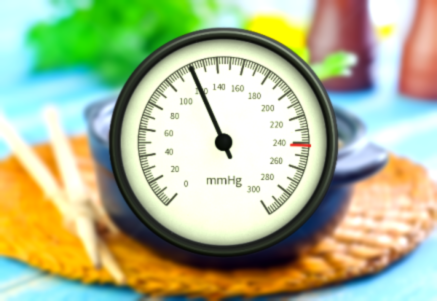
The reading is mmHg 120
